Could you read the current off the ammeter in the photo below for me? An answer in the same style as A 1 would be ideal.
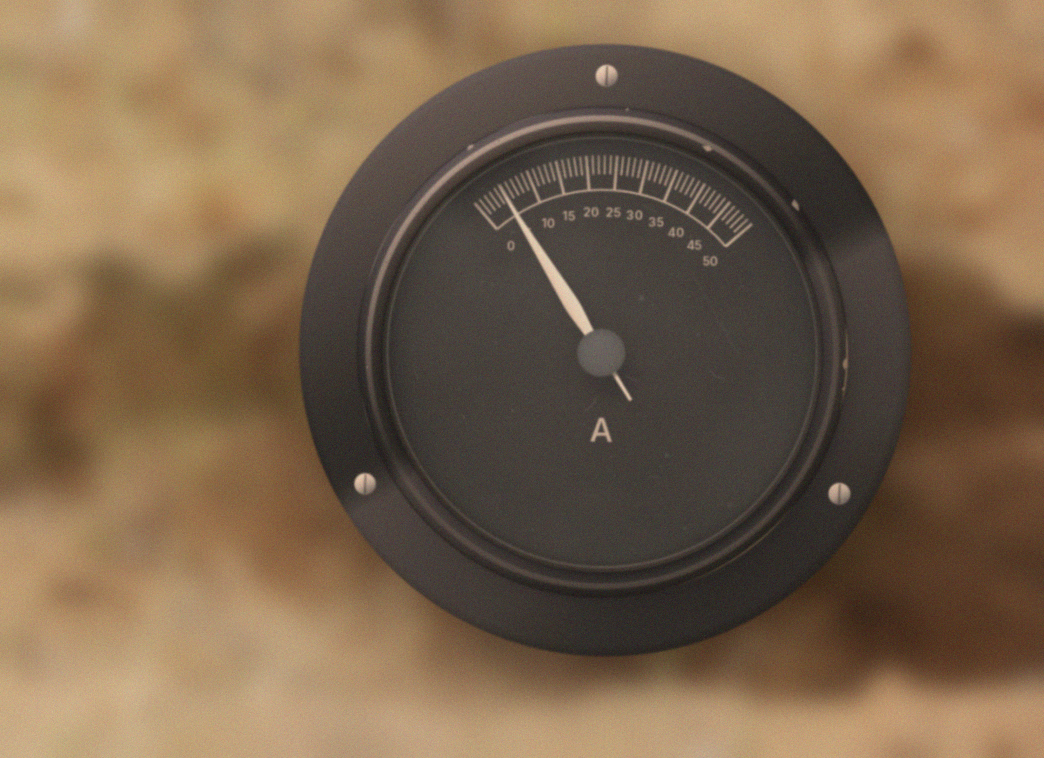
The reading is A 5
